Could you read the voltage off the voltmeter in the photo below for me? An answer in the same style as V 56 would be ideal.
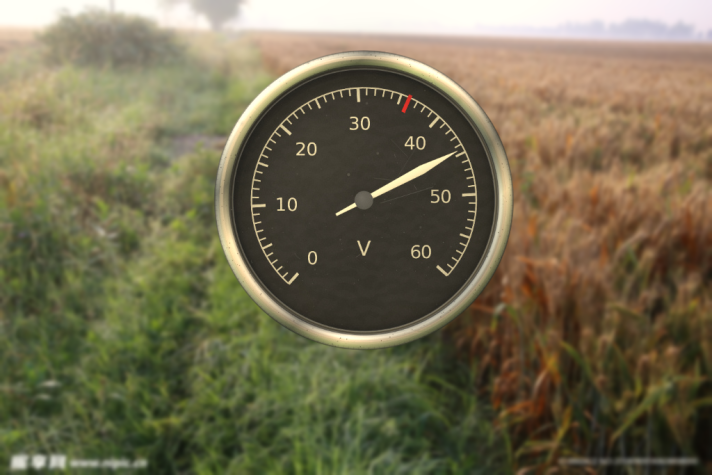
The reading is V 44.5
